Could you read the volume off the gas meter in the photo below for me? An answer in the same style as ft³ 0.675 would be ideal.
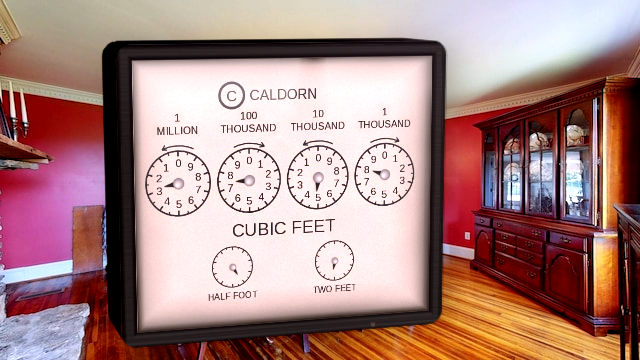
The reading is ft³ 274800
